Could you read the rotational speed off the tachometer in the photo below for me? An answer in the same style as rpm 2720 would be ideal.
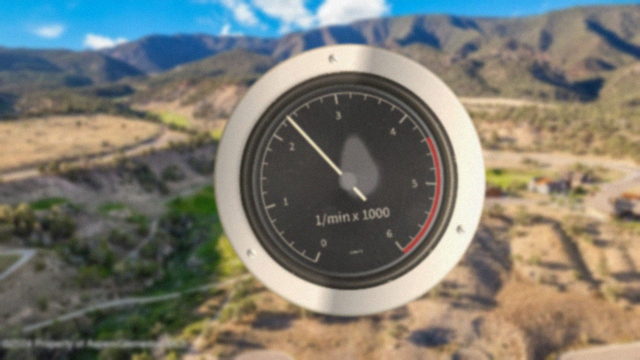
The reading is rpm 2300
